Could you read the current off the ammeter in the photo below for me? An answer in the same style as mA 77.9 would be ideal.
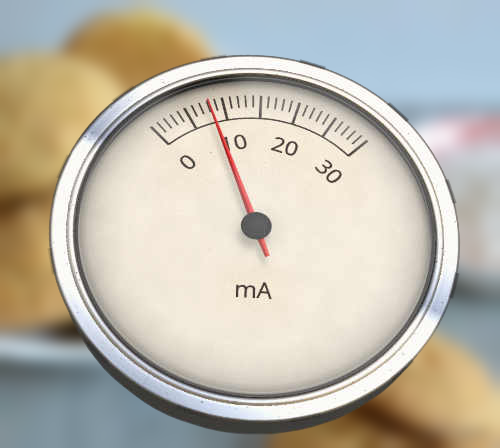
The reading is mA 8
